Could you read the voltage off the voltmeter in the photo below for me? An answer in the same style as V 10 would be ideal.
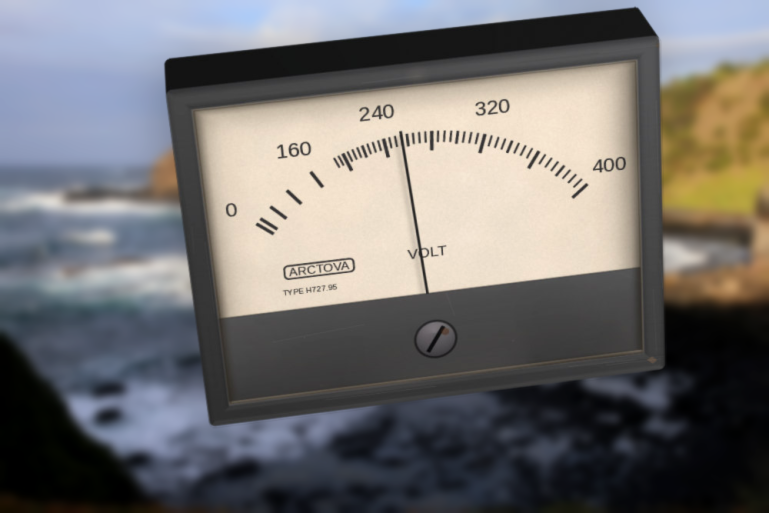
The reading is V 255
